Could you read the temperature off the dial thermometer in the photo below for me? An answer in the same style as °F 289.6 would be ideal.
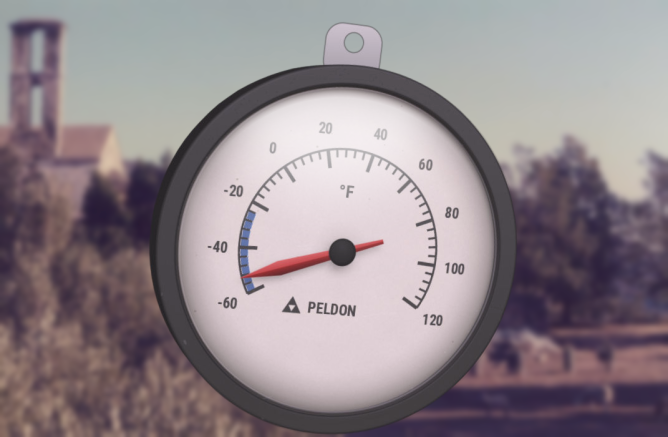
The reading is °F -52
